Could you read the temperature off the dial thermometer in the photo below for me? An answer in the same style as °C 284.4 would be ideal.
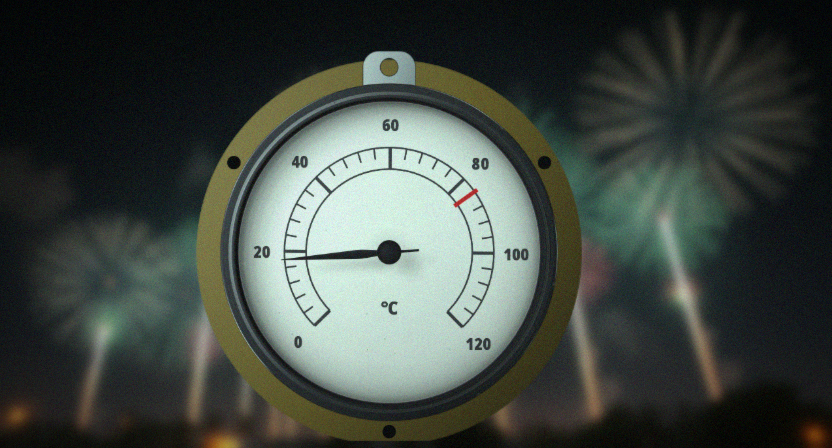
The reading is °C 18
